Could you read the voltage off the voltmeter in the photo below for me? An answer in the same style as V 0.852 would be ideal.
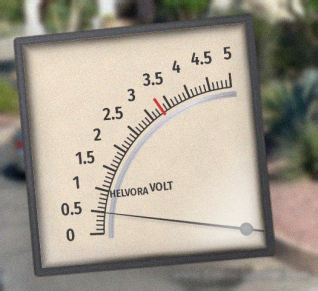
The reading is V 0.5
